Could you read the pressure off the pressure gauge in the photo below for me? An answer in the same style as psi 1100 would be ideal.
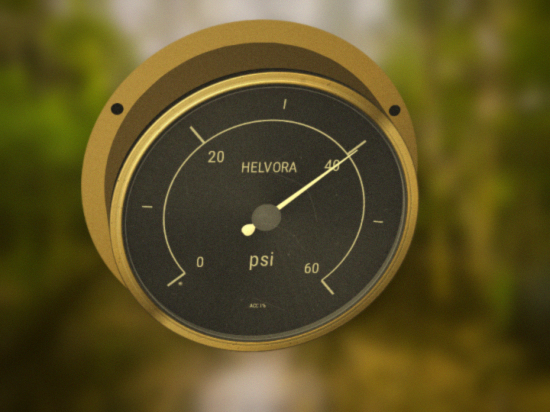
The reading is psi 40
